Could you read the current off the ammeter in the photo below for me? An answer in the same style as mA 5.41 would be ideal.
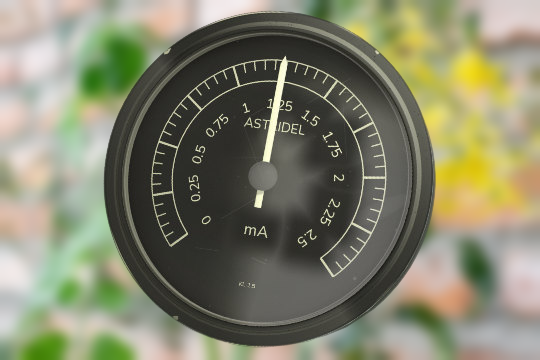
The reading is mA 1.25
